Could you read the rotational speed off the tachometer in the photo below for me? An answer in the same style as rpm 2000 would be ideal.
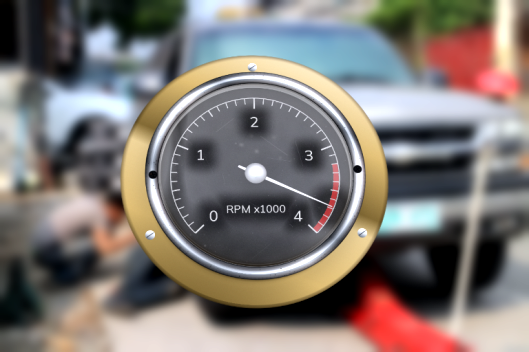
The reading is rpm 3700
